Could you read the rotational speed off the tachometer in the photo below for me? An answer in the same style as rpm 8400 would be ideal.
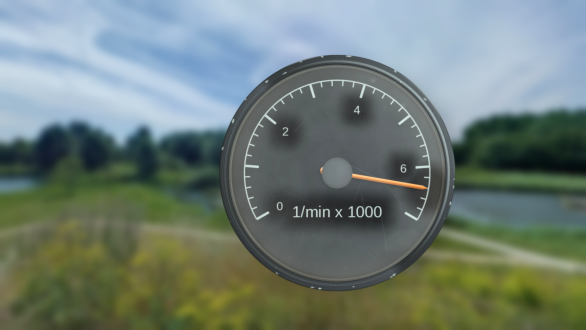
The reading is rpm 6400
